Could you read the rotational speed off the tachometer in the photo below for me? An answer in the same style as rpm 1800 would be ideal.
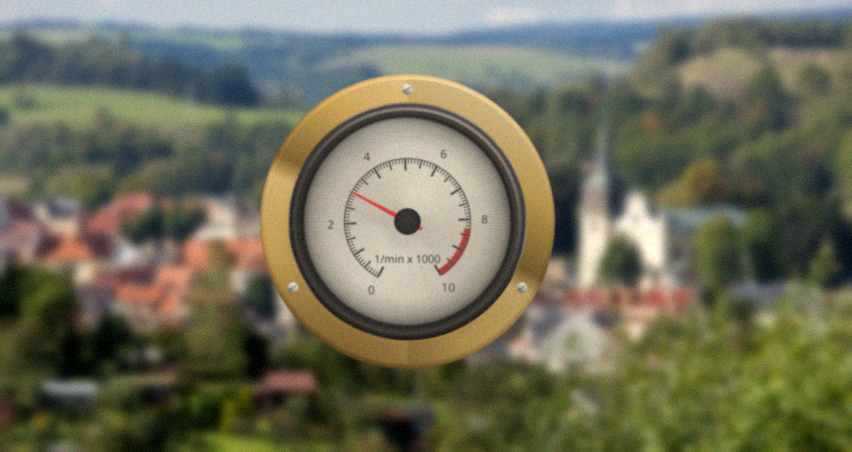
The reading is rpm 3000
